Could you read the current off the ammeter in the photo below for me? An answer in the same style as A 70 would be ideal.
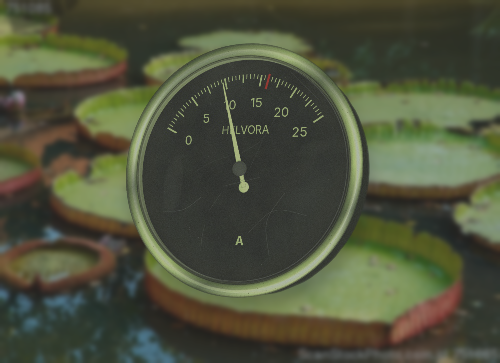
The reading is A 10
